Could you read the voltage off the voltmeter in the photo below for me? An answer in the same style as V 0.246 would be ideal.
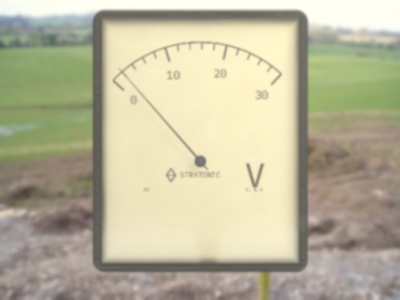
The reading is V 2
